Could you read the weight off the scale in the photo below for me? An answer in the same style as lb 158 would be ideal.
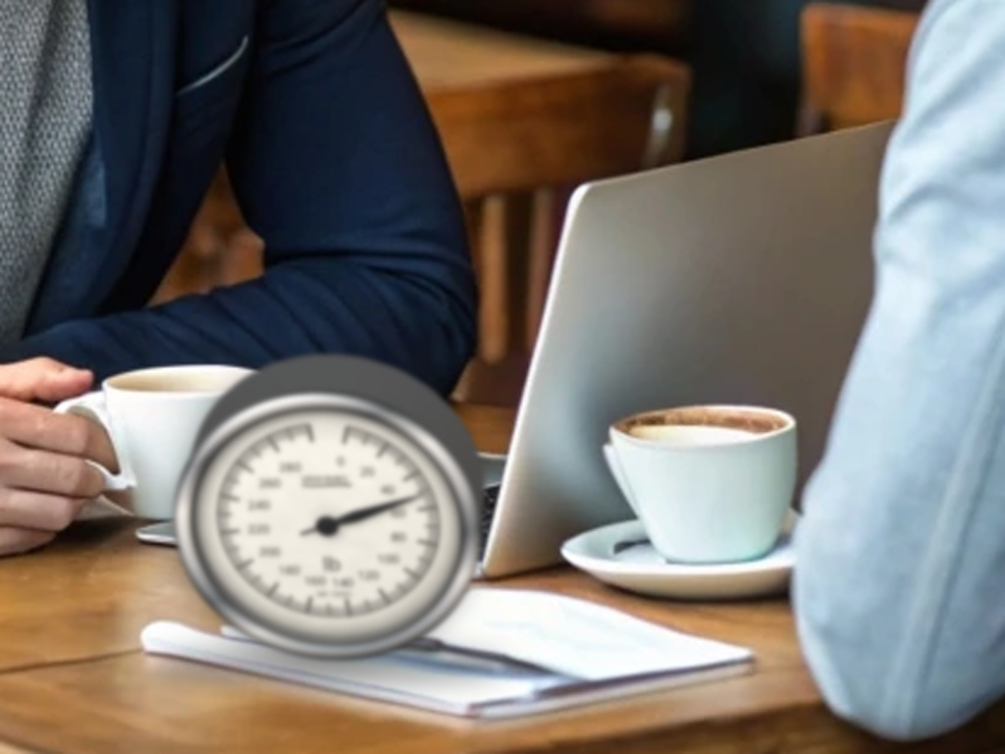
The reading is lb 50
